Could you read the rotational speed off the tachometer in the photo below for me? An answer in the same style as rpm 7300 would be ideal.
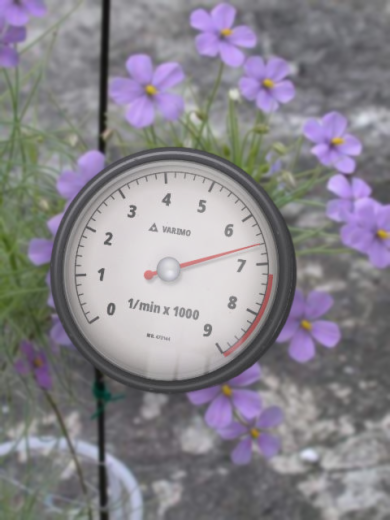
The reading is rpm 6600
